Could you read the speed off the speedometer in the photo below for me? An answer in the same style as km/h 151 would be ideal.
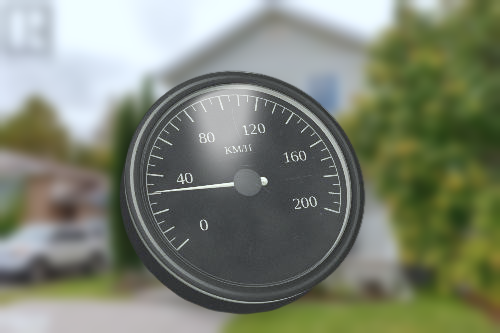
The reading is km/h 30
